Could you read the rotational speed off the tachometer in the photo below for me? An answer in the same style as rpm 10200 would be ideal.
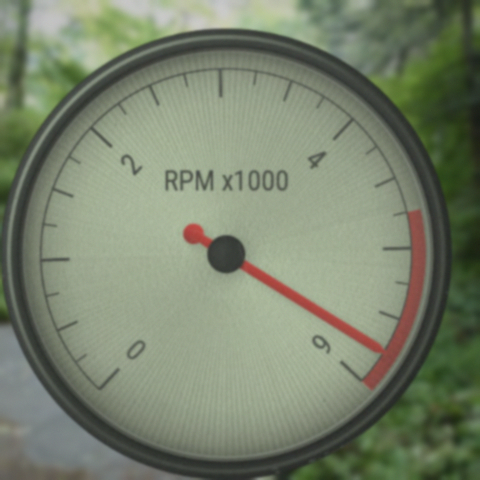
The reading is rpm 5750
